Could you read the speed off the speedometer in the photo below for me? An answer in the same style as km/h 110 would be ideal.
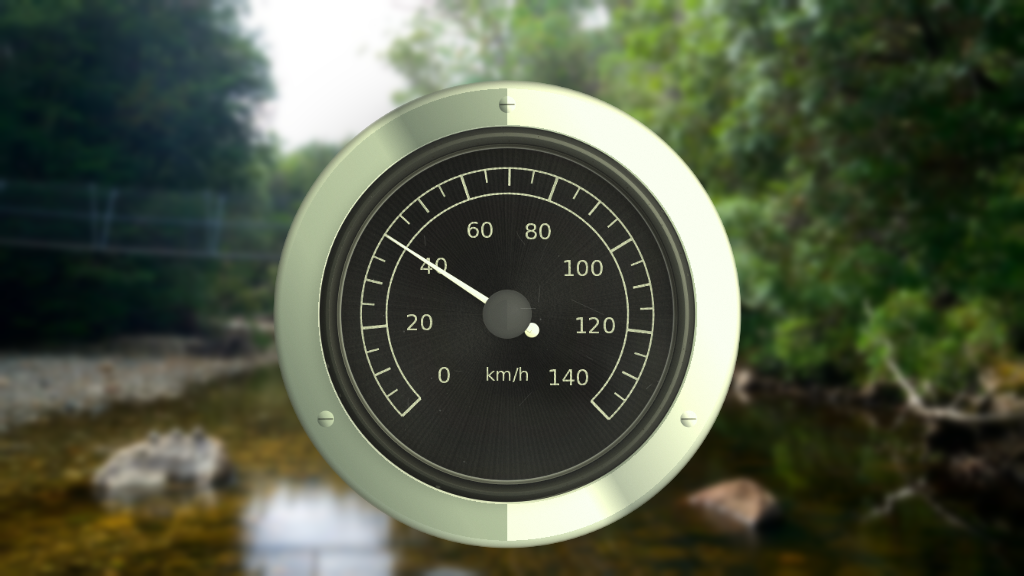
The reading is km/h 40
